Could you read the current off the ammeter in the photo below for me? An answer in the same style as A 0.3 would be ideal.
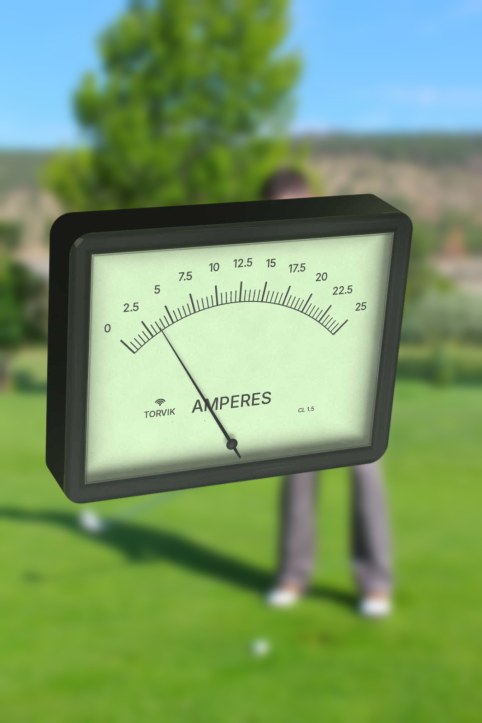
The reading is A 3.5
